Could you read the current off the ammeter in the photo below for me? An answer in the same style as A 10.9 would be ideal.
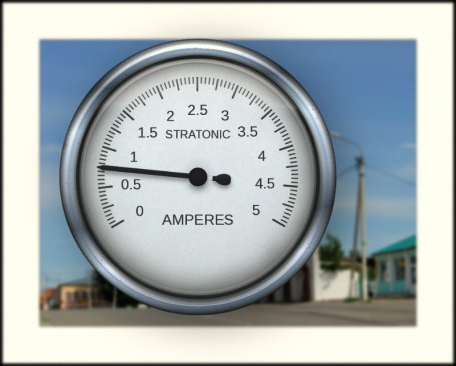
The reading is A 0.75
